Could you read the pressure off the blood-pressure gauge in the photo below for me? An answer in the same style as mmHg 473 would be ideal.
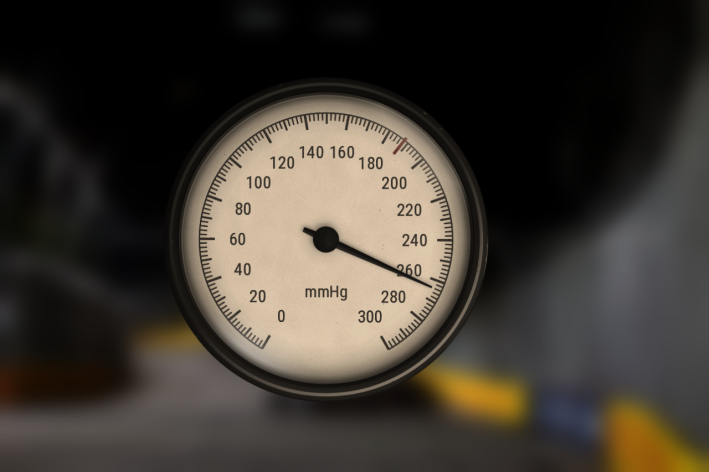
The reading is mmHg 264
